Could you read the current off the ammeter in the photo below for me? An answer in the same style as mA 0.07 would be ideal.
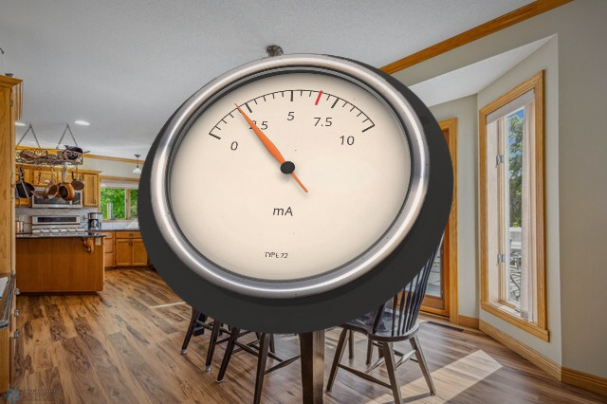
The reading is mA 2
